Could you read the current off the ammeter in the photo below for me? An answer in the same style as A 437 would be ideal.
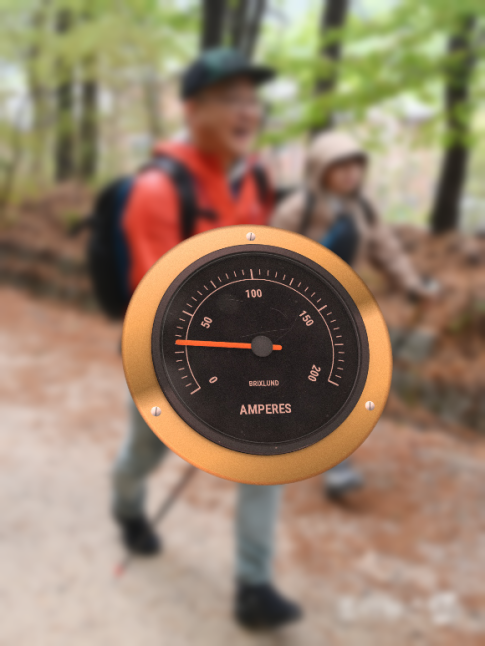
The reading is A 30
